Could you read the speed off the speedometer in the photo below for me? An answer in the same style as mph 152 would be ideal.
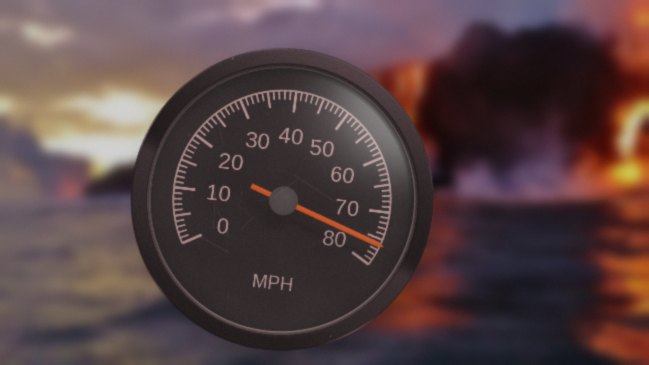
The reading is mph 76
